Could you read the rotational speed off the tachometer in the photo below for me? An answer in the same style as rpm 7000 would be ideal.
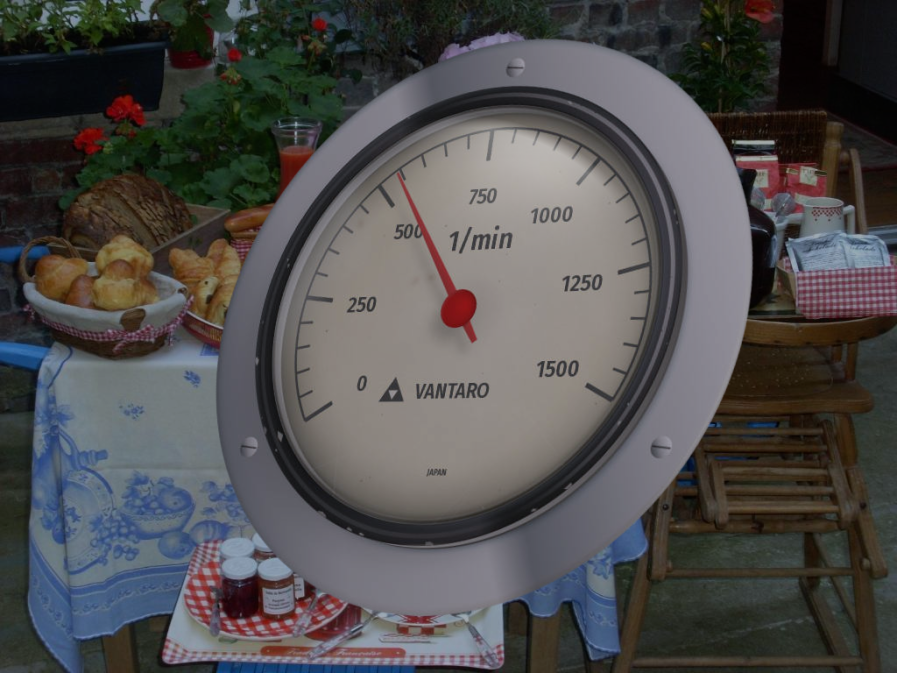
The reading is rpm 550
